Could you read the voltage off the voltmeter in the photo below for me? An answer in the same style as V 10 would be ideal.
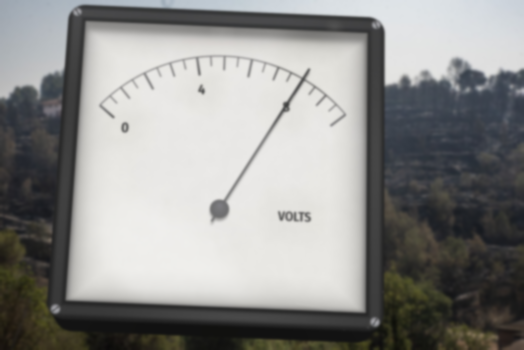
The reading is V 8
